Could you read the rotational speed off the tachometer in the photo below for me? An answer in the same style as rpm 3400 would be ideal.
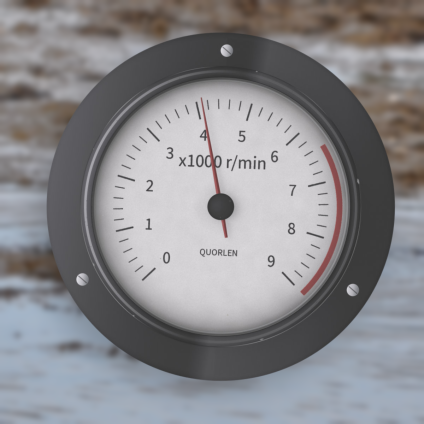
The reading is rpm 4100
